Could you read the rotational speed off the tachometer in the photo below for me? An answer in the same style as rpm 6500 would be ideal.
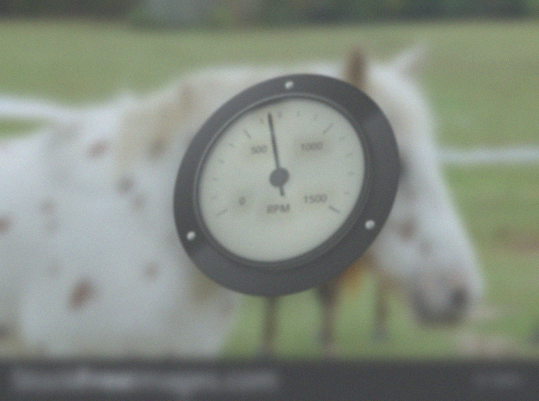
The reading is rpm 650
